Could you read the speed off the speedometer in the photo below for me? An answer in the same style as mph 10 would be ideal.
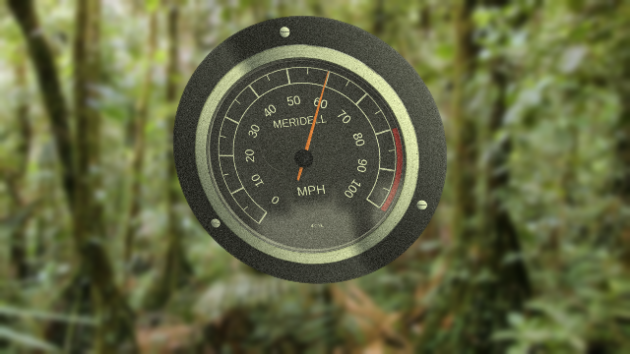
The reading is mph 60
